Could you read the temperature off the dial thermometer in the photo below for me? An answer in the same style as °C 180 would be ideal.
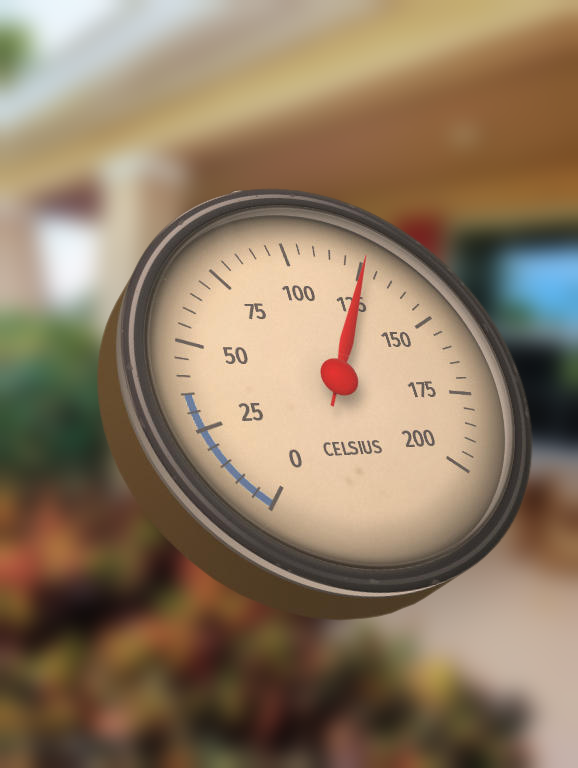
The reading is °C 125
